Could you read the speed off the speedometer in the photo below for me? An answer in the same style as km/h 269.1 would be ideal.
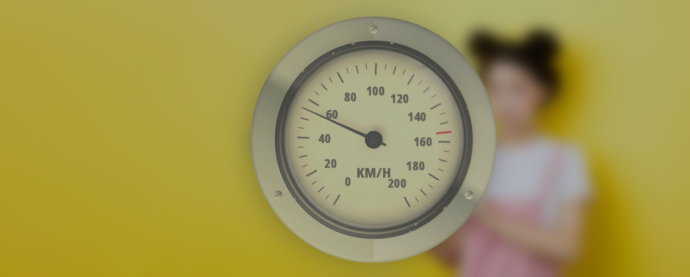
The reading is km/h 55
